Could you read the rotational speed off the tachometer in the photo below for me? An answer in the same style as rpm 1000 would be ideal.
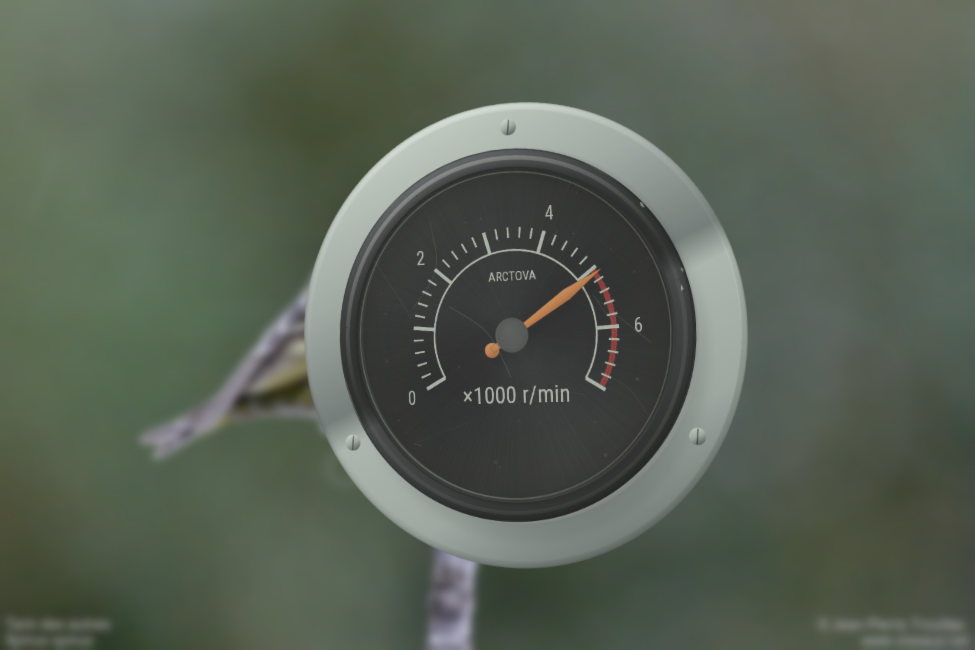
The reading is rpm 5100
